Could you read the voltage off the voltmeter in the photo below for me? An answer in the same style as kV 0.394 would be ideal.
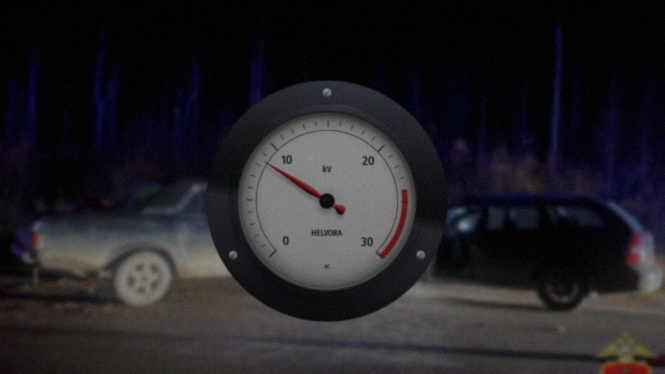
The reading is kV 8.5
